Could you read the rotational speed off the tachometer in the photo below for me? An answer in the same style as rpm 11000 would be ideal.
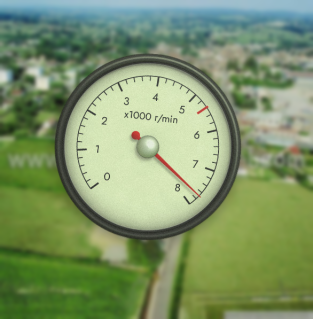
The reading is rpm 7700
